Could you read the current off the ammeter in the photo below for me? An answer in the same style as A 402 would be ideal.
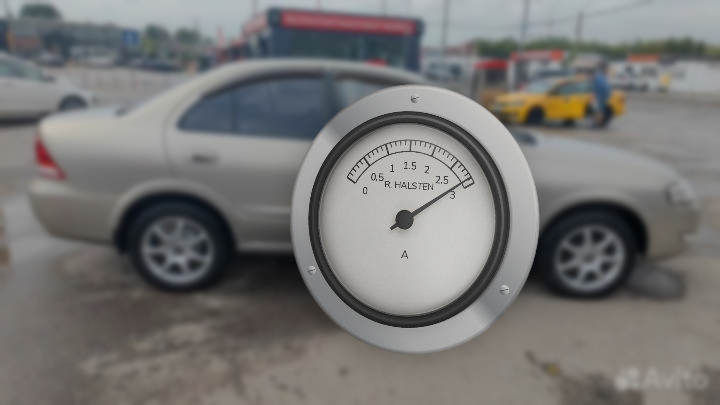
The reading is A 2.9
